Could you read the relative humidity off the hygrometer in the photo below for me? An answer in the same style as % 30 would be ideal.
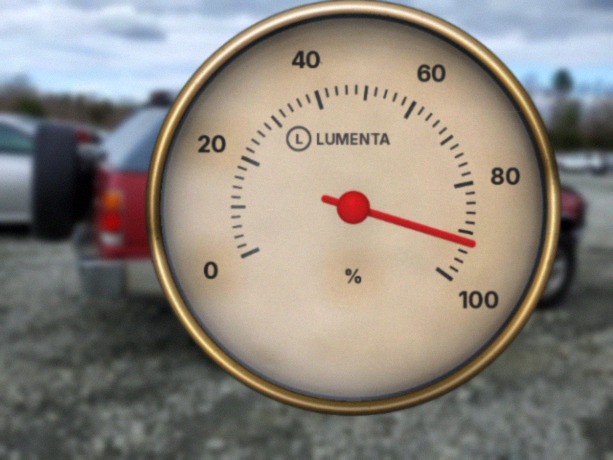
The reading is % 92
